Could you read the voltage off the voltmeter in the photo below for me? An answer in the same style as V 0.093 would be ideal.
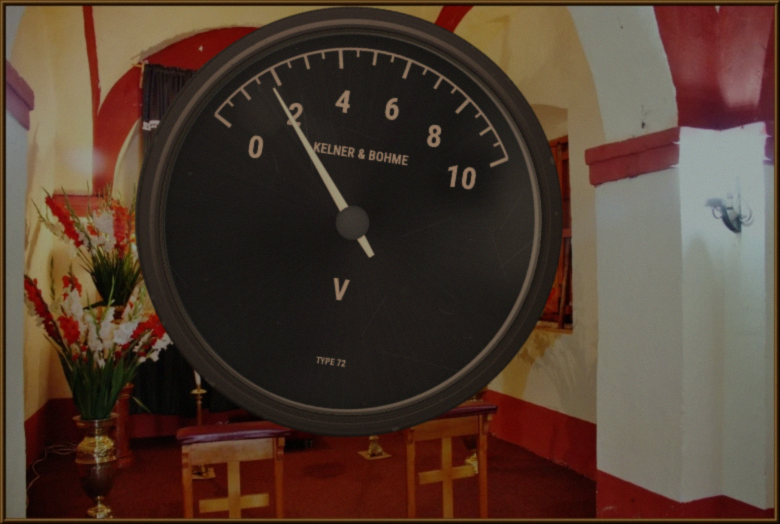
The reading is V 1.75
